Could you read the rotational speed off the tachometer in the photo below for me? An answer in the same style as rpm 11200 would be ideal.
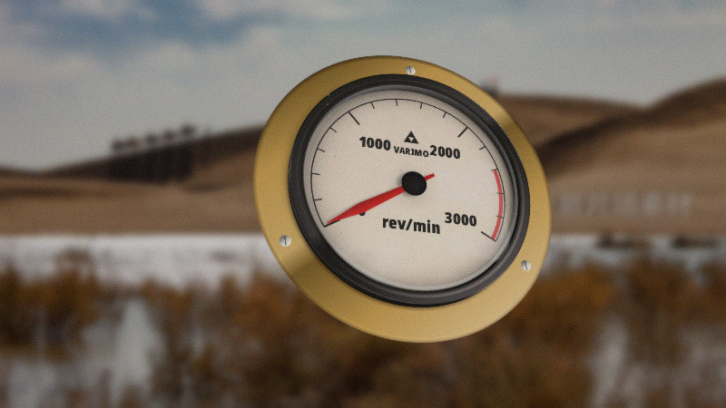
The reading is rpm 0
